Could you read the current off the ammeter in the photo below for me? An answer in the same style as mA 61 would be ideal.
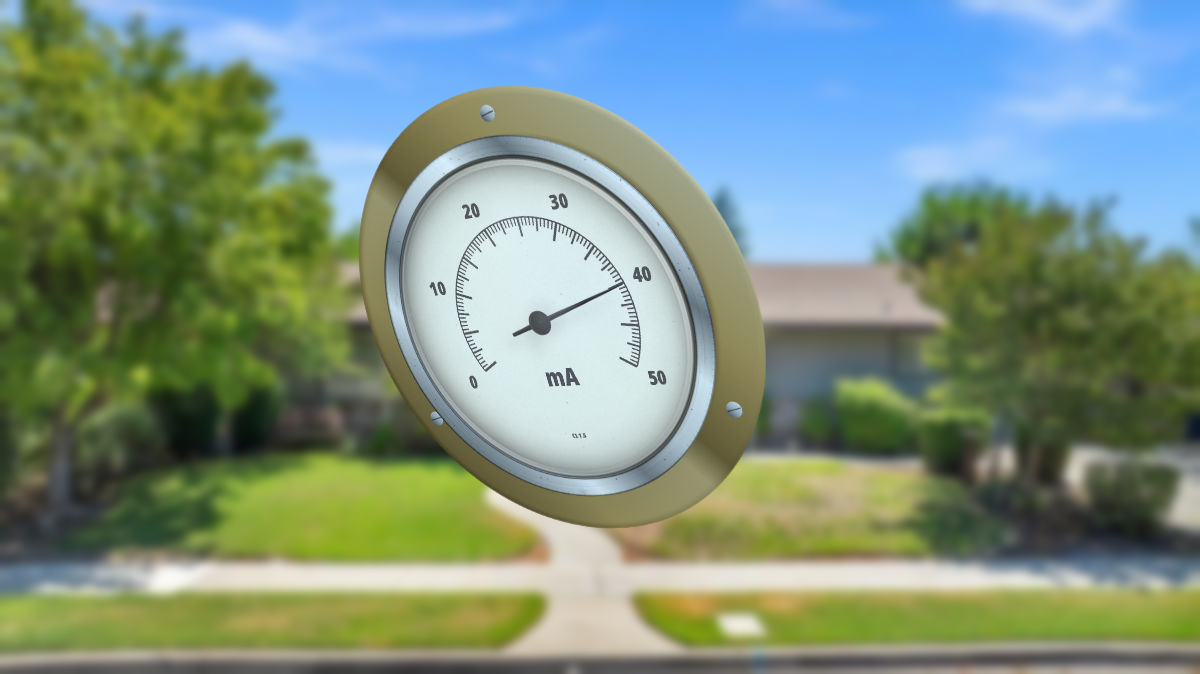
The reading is mA 40
